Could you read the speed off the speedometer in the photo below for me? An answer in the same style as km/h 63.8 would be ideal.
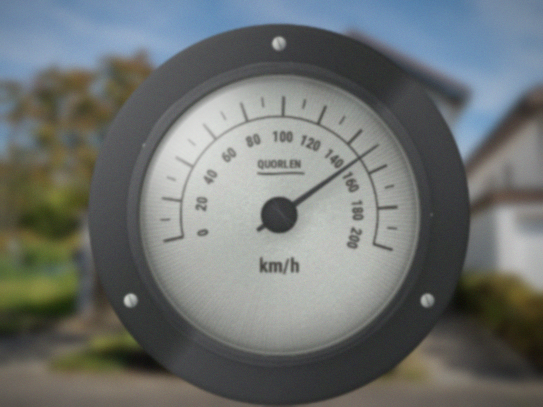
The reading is km/h 150
